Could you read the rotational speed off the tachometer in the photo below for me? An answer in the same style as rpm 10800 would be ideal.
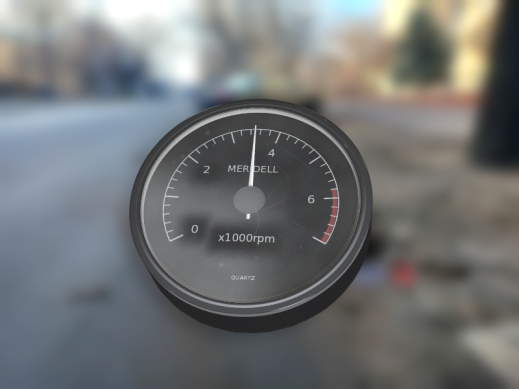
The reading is rpm 3500
